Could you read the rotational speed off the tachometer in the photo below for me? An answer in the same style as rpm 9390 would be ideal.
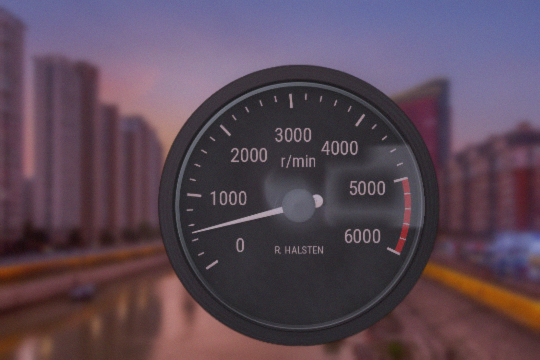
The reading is rpm 500
